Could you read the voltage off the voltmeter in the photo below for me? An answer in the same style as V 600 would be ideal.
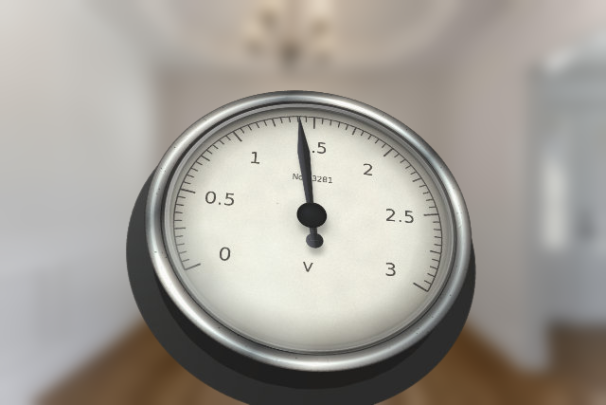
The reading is V 1.4
